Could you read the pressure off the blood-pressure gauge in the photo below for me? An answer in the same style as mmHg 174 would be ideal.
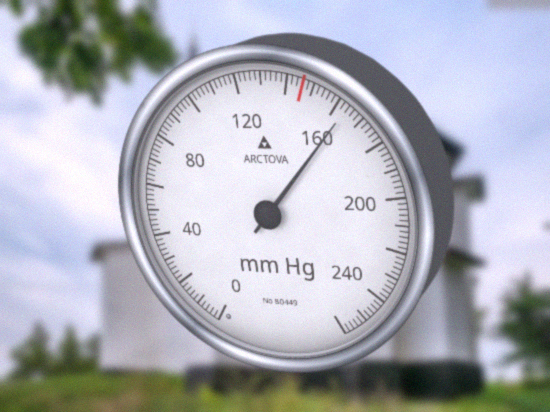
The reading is mmHg 164
